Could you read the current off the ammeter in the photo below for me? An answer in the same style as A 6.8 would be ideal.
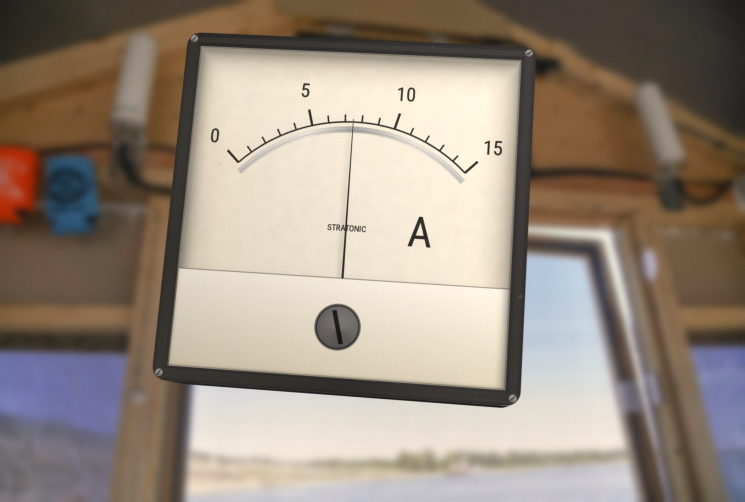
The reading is A 7.5
